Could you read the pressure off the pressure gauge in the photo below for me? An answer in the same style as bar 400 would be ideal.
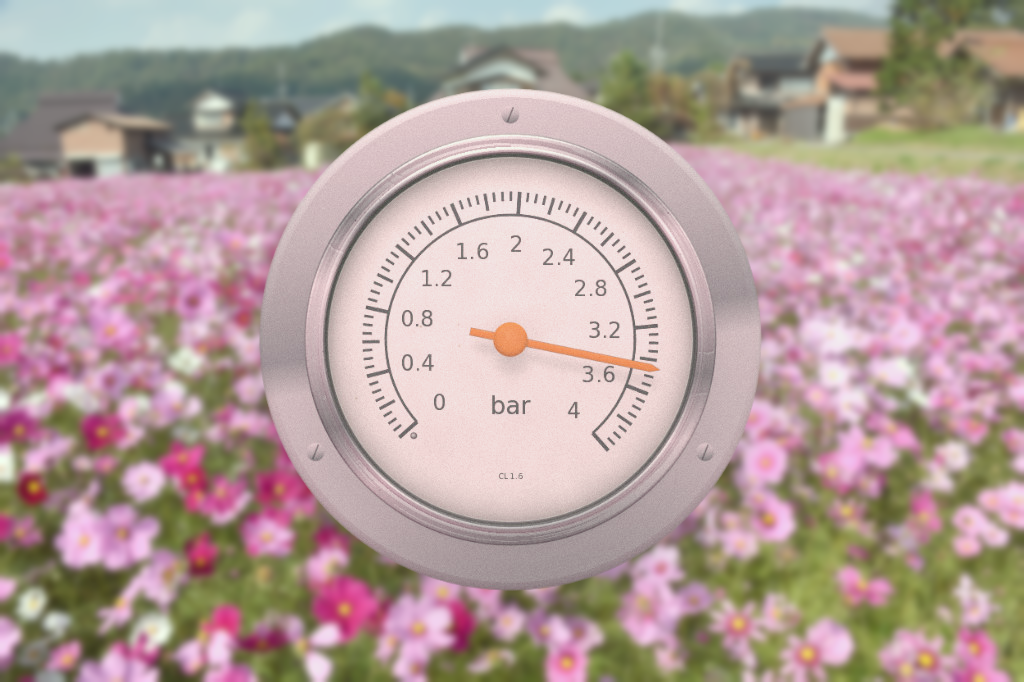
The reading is bar 3.45
